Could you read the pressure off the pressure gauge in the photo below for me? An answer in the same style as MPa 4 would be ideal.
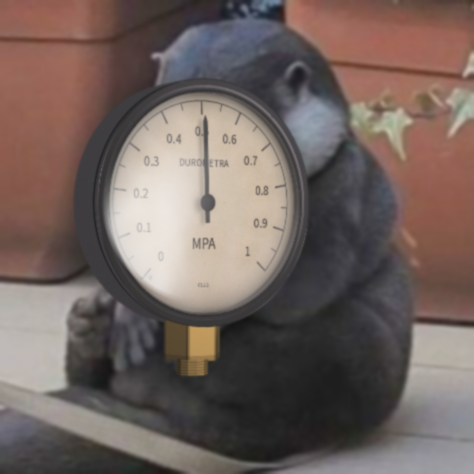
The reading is MPa 0.5
